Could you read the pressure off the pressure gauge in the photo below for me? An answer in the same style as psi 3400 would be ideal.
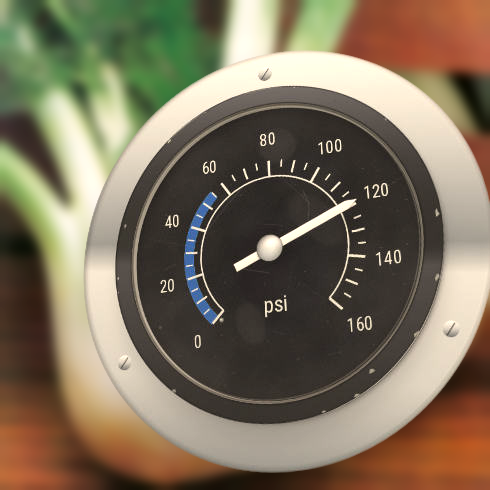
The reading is psi 120
